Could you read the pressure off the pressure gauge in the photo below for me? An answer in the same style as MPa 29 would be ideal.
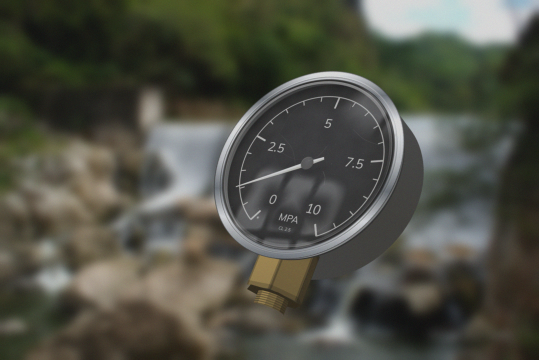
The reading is MPa 1
